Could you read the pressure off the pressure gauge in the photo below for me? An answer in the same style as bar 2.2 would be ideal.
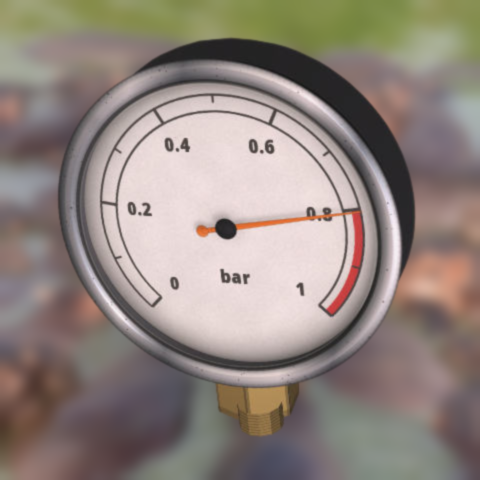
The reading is bar 0.8
